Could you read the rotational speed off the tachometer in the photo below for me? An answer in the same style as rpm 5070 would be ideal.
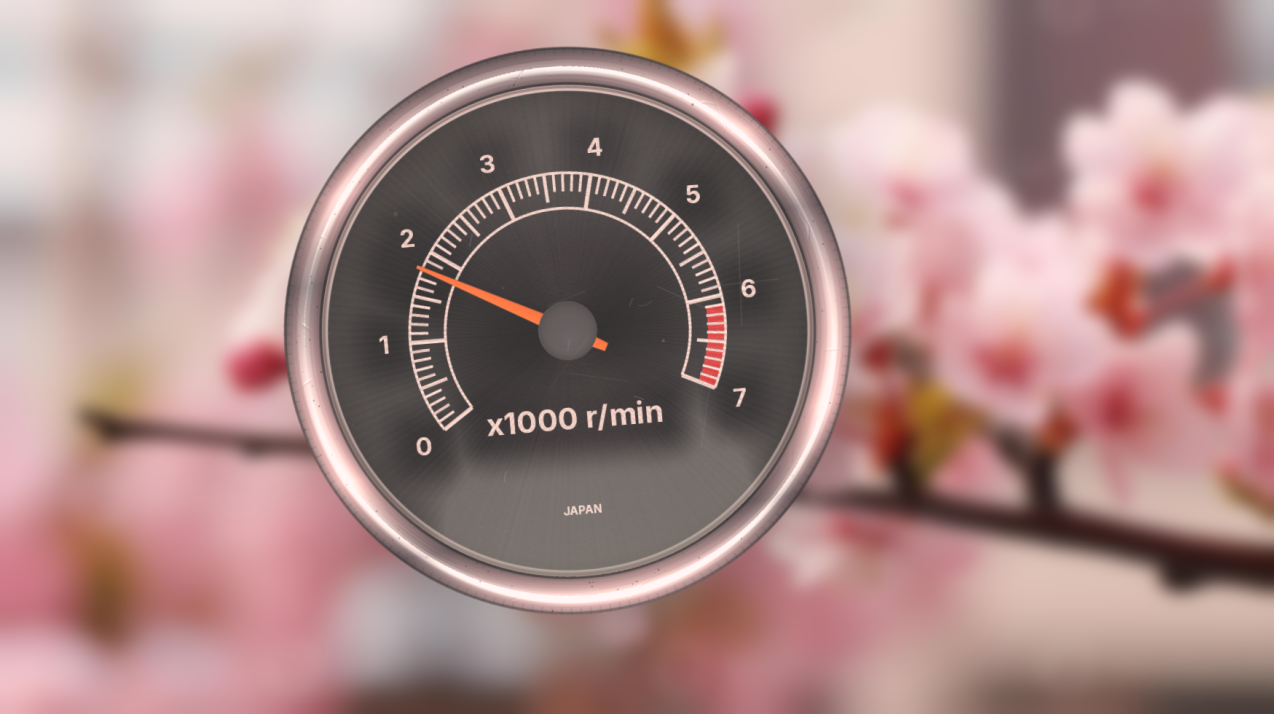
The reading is rpm 1800
